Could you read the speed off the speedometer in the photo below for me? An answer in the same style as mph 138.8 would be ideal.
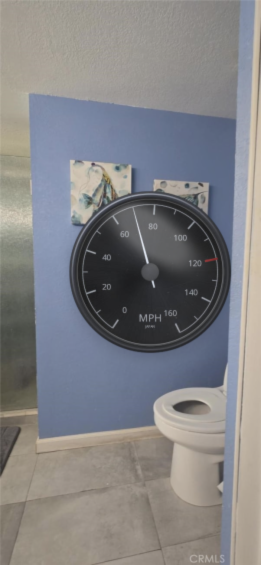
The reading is mph 70
